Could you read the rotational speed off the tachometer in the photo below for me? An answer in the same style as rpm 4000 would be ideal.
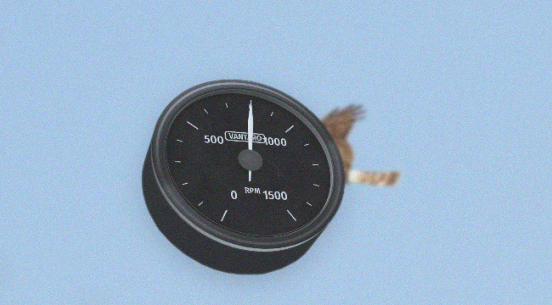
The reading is rpm 800
